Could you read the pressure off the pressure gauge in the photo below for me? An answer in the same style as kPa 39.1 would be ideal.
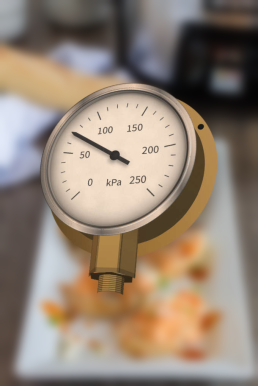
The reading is kPa 70
